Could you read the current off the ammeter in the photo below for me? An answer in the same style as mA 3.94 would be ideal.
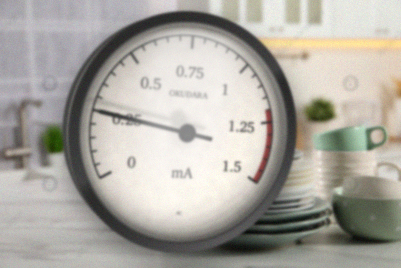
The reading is mA 0.25
